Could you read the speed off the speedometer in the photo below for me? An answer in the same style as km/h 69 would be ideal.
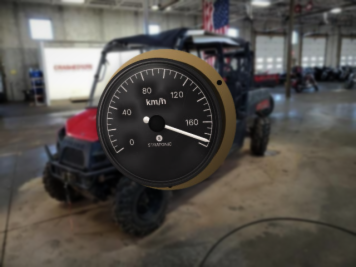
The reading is km/h 175
